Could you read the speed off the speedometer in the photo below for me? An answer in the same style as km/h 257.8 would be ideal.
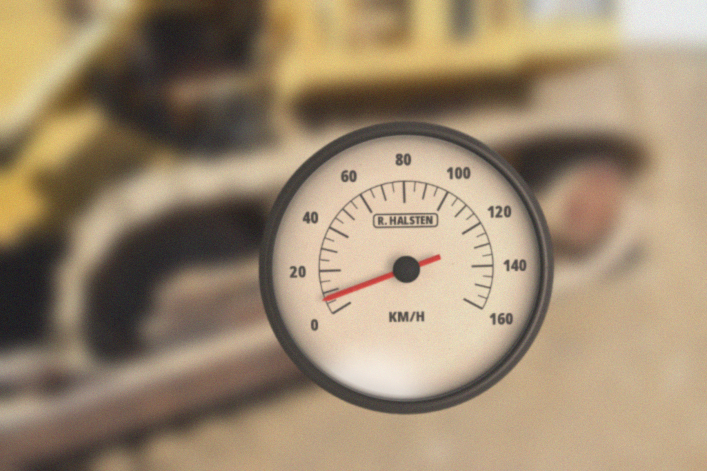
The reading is km/h 7.5
